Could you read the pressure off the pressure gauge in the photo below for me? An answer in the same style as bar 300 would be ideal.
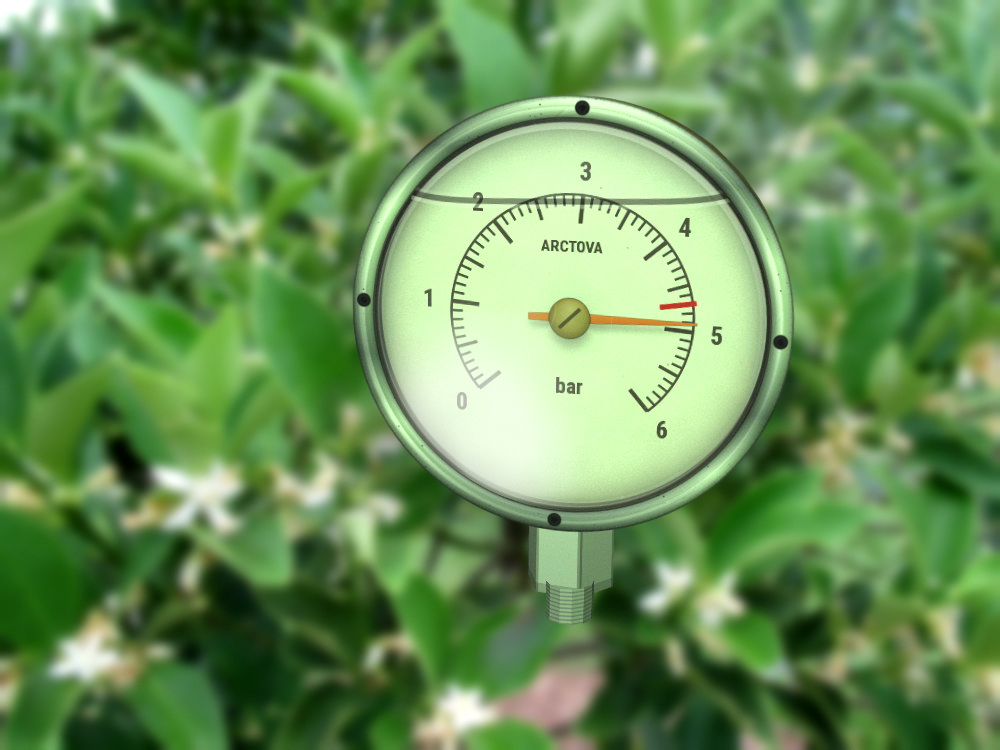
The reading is bar 4.9
